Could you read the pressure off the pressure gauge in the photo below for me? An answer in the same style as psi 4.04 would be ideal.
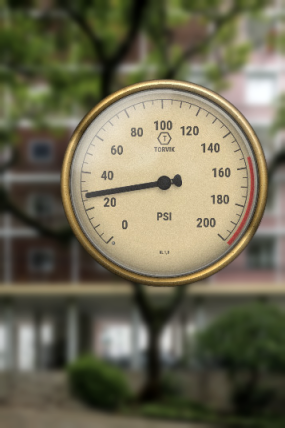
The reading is psi 27.5
